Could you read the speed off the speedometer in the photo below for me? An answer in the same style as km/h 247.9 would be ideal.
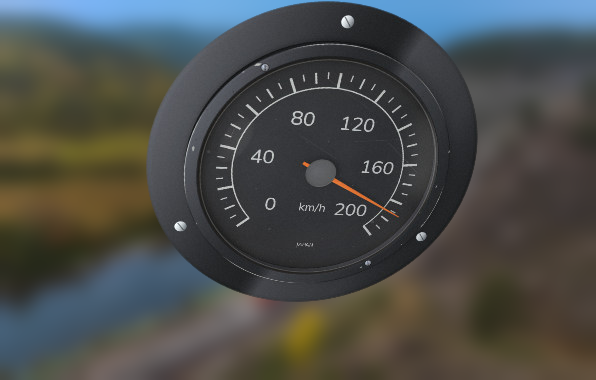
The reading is km/h 185
